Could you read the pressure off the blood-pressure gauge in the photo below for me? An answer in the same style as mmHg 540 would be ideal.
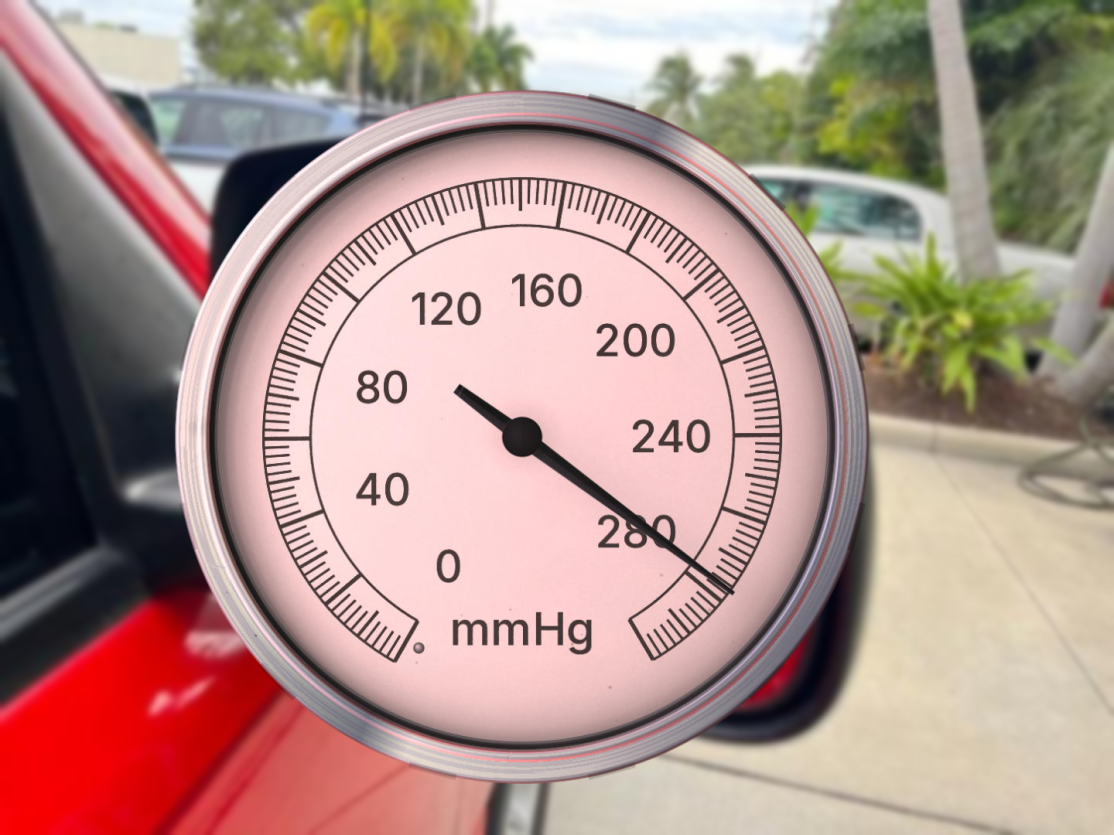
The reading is mmHg 277
